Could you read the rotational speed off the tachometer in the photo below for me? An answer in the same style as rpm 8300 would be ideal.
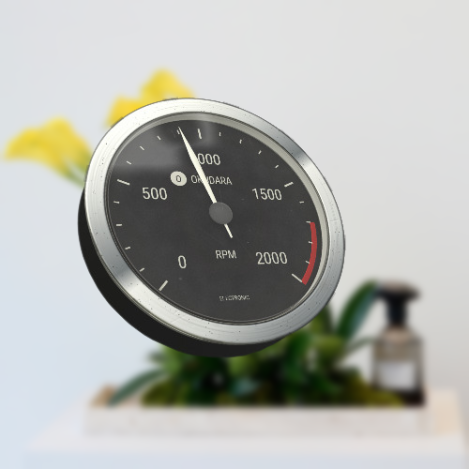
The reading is rpm 900
